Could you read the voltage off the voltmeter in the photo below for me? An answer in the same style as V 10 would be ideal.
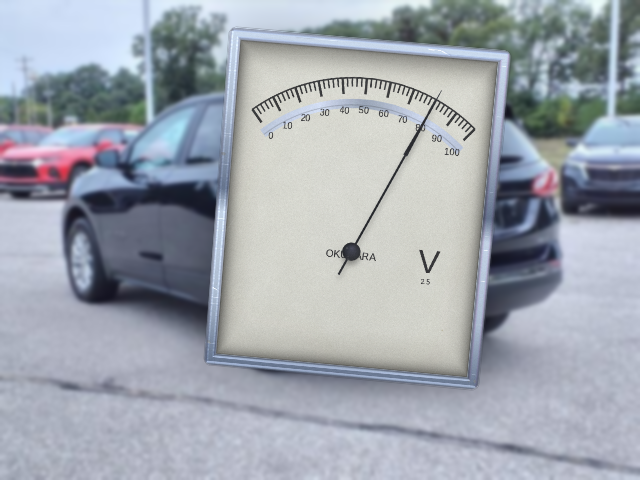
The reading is V 80
